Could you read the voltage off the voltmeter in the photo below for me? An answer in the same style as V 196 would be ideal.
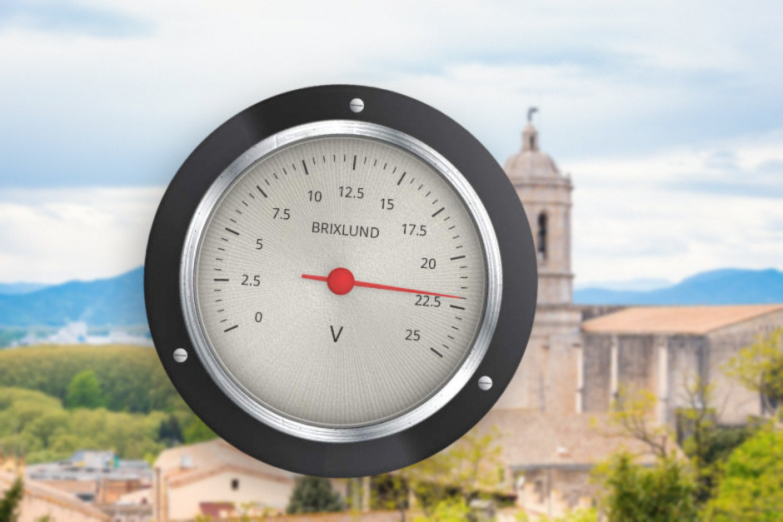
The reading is V 22
